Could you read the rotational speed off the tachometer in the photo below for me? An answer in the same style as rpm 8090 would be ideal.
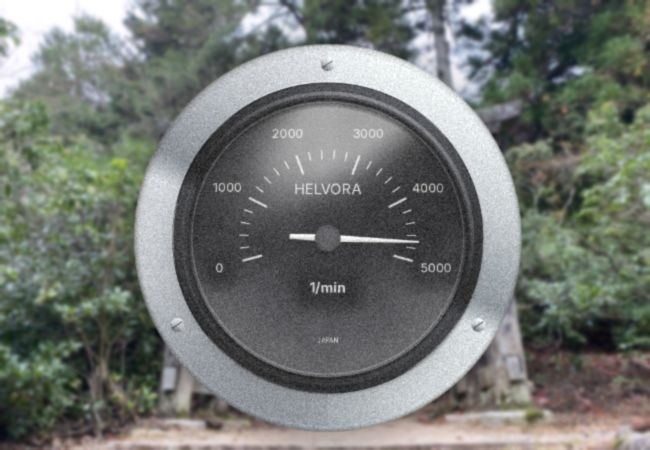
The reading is rpm 4700
